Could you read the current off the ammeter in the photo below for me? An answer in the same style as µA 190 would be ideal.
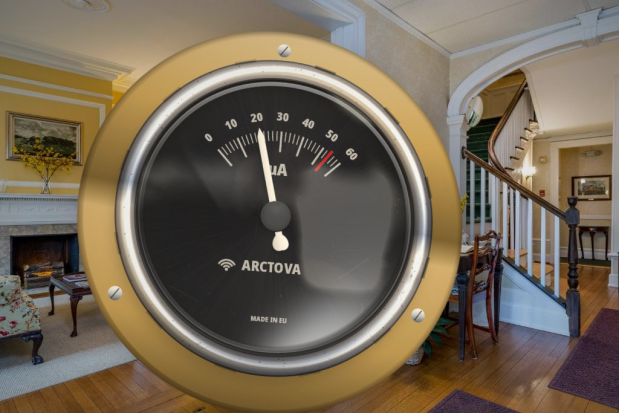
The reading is µA 20
